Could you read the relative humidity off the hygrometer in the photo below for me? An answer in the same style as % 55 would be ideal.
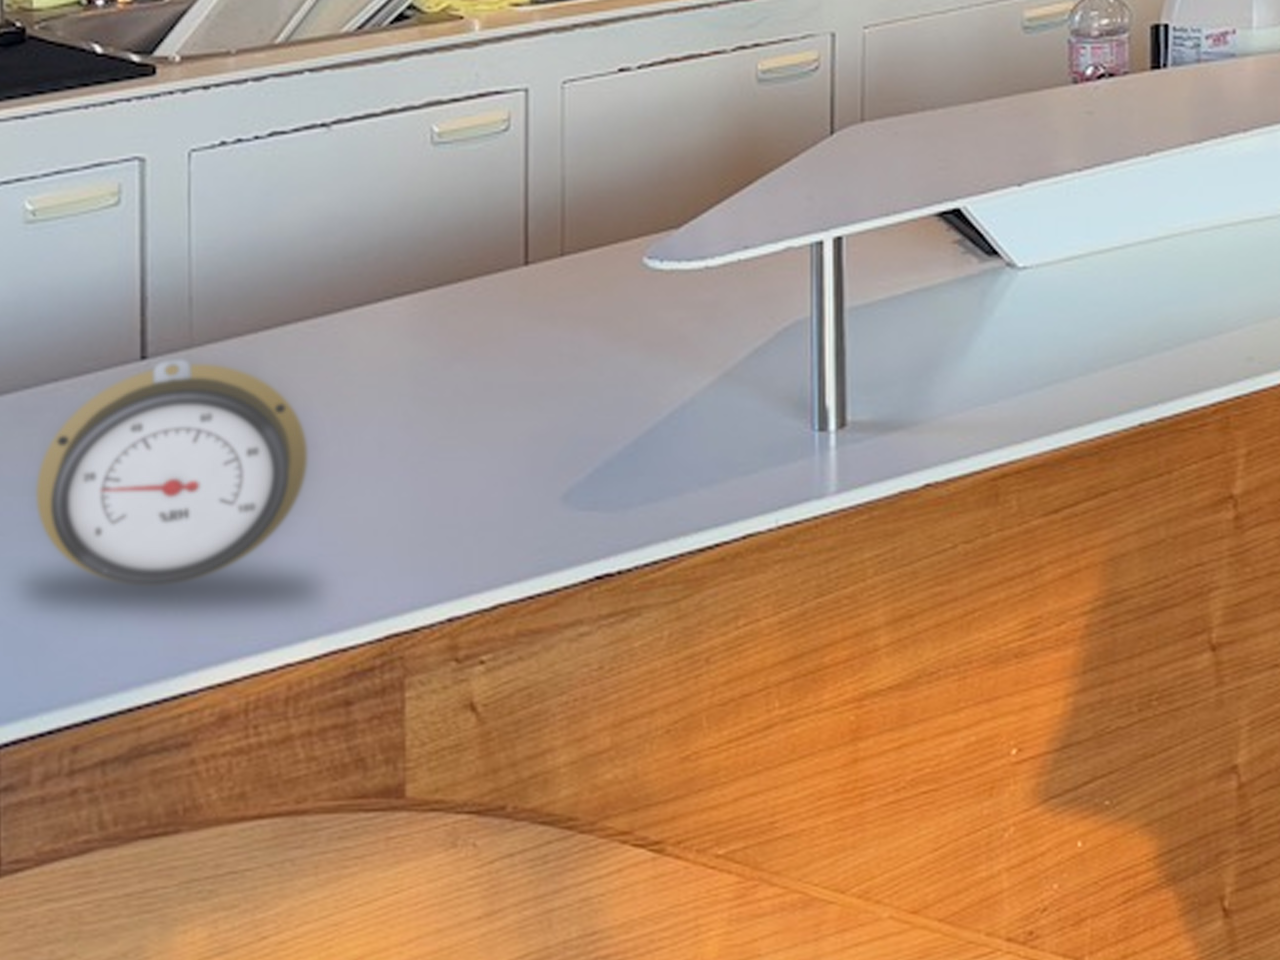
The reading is % 16
